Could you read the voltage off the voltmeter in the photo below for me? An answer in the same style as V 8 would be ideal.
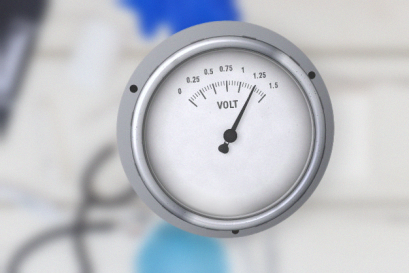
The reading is V 1.25
